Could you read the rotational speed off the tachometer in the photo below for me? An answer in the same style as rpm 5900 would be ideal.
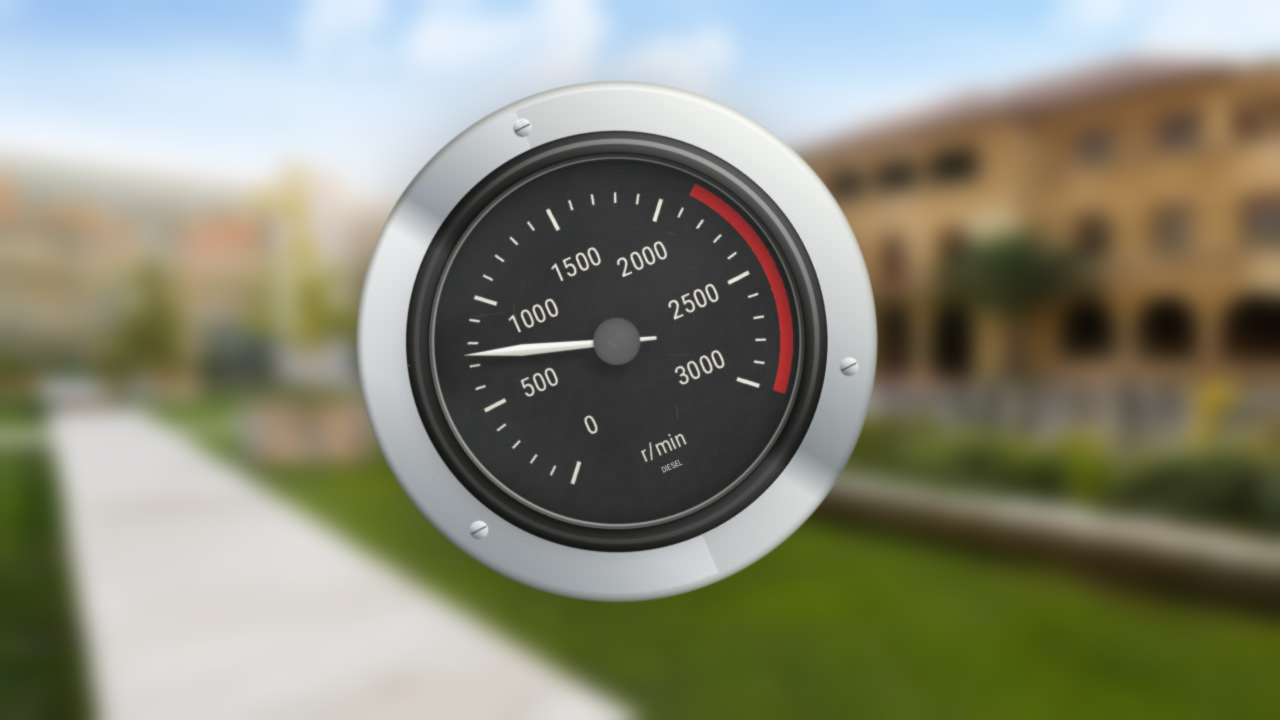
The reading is rpm 750
